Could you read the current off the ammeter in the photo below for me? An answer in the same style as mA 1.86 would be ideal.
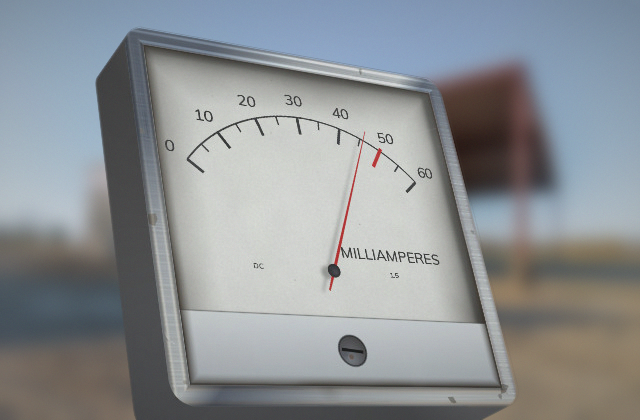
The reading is mA 45
